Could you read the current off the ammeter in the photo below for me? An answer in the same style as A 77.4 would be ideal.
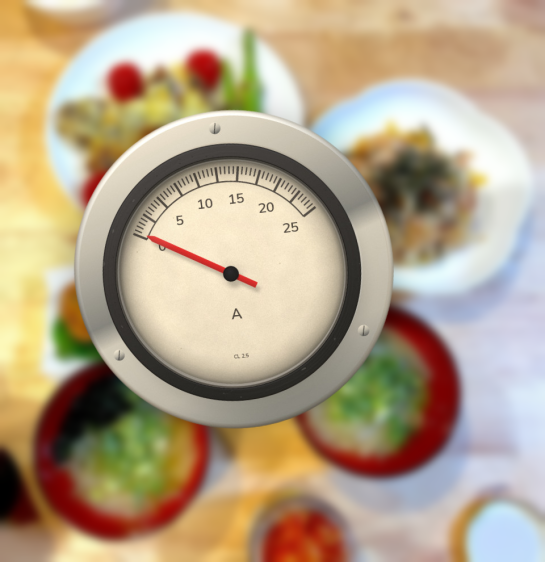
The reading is A 0.5
